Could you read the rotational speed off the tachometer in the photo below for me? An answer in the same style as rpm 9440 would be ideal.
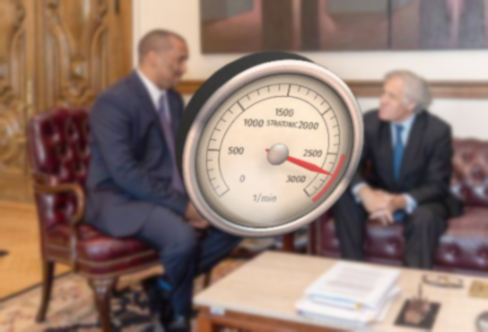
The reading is rpm 2700
